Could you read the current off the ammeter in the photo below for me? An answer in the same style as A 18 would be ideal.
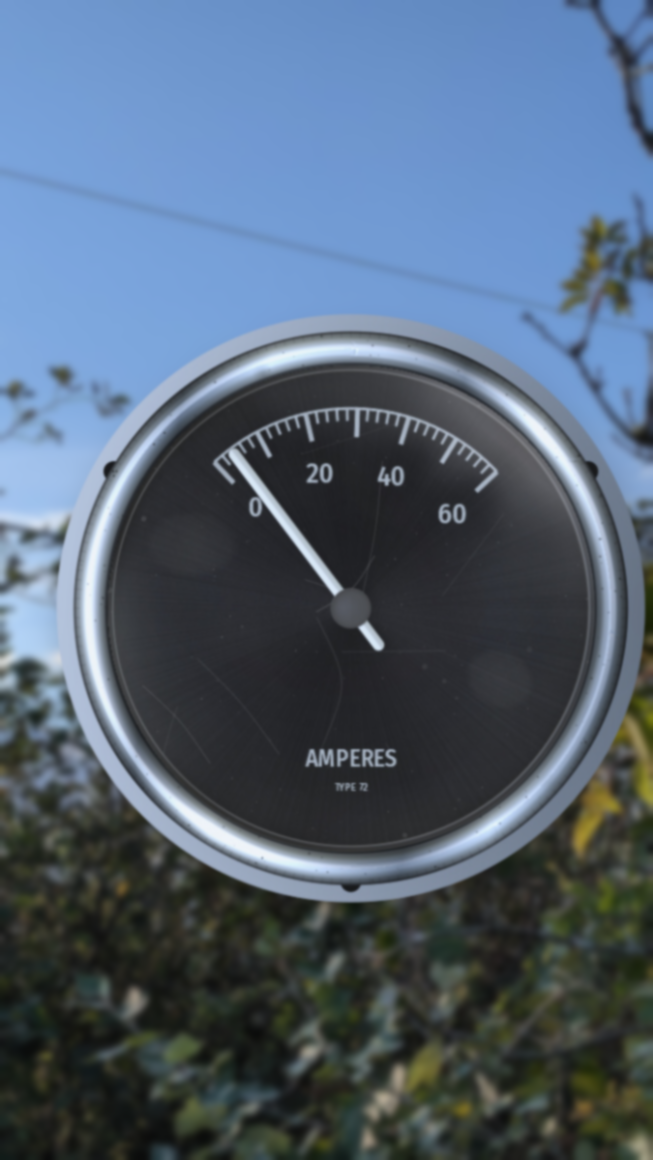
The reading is A 4
